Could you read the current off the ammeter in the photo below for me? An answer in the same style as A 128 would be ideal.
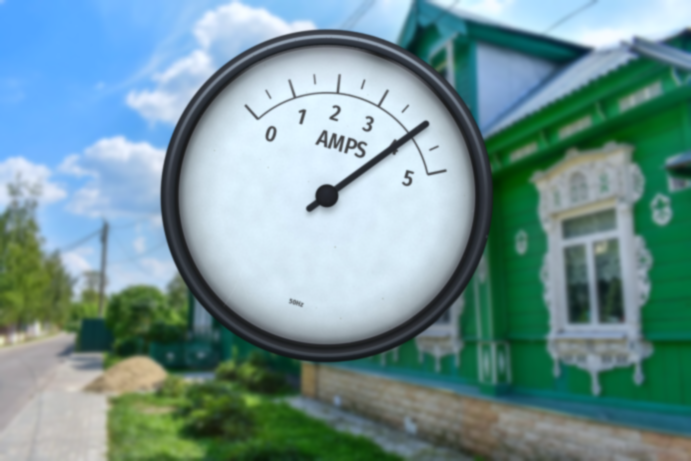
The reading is A 4
